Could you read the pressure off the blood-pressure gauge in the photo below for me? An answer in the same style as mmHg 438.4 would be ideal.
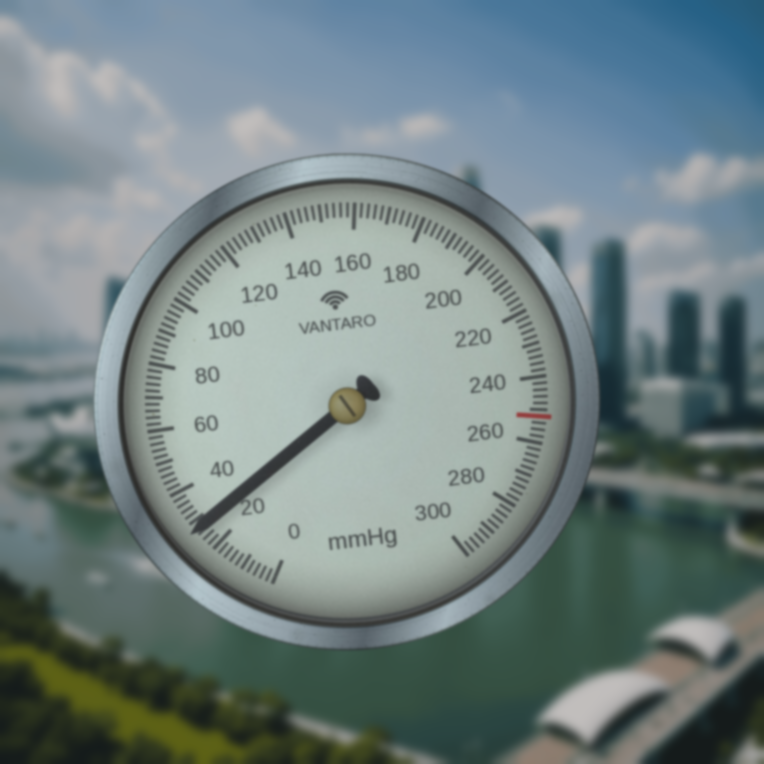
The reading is mmHg 28
